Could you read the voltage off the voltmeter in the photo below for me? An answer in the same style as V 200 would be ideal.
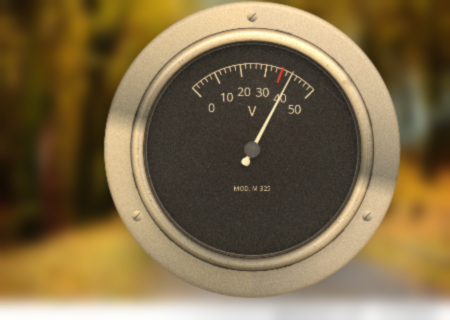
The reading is V 40
